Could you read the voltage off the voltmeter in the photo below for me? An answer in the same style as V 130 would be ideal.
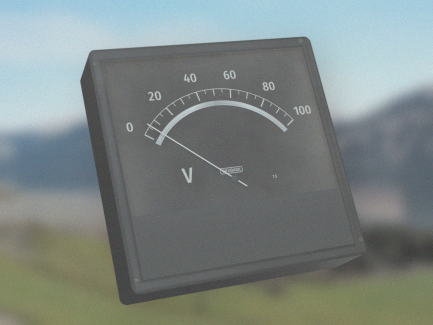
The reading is V 5
